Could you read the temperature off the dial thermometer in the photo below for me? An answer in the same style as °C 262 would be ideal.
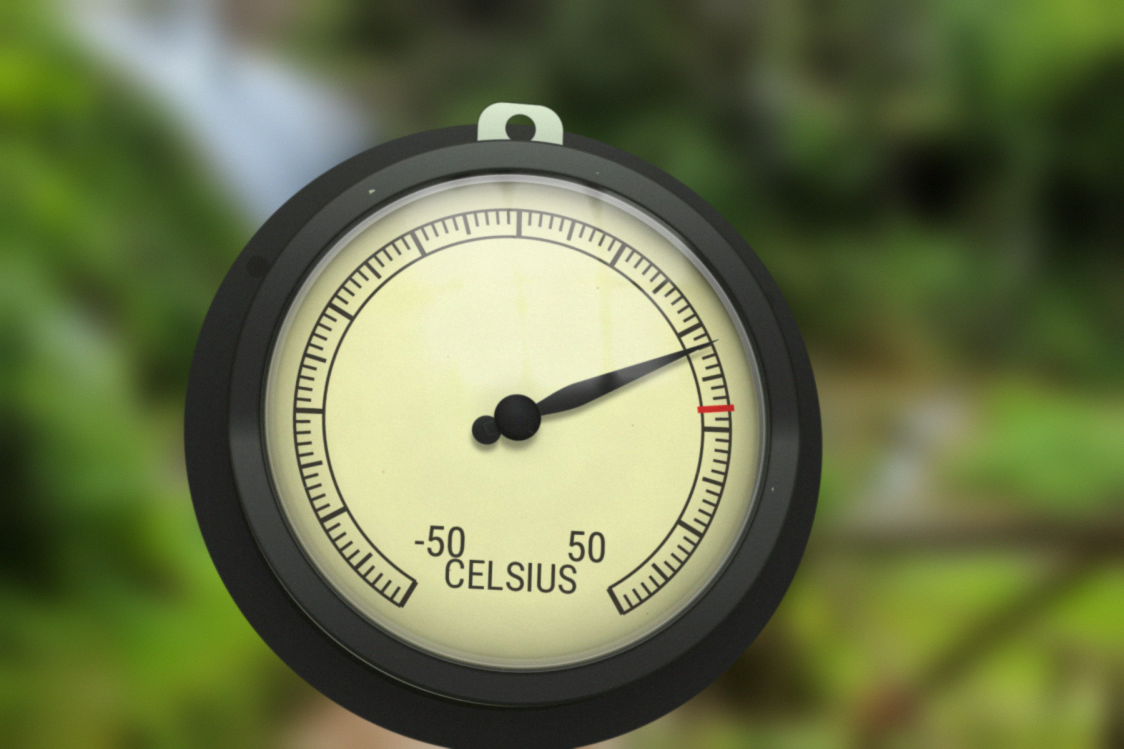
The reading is °C 22
